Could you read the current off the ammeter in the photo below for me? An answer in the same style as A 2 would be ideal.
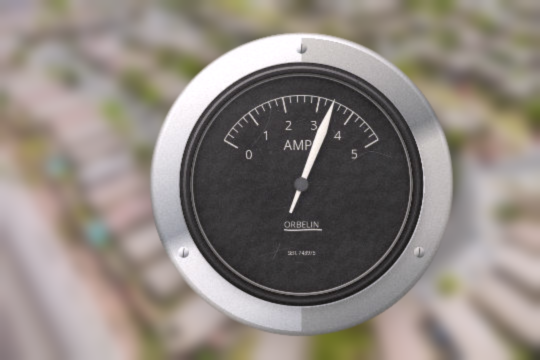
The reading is A 3.4
